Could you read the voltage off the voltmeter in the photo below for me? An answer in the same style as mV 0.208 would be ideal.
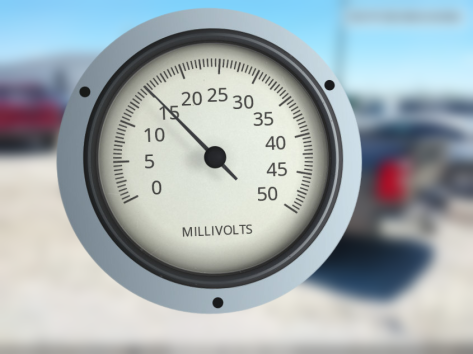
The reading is mV 15
